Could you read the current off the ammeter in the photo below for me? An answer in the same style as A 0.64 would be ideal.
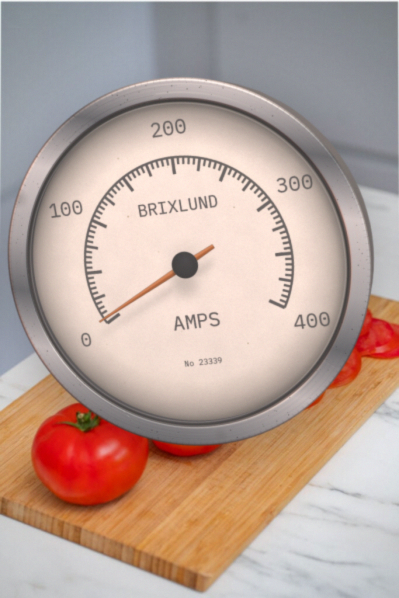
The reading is A 5
